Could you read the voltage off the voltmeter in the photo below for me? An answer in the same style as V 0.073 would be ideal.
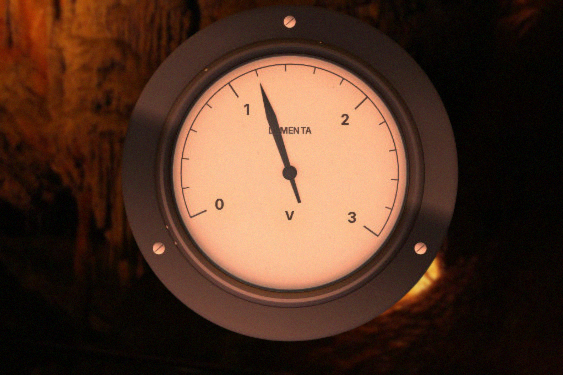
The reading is V 1.2
